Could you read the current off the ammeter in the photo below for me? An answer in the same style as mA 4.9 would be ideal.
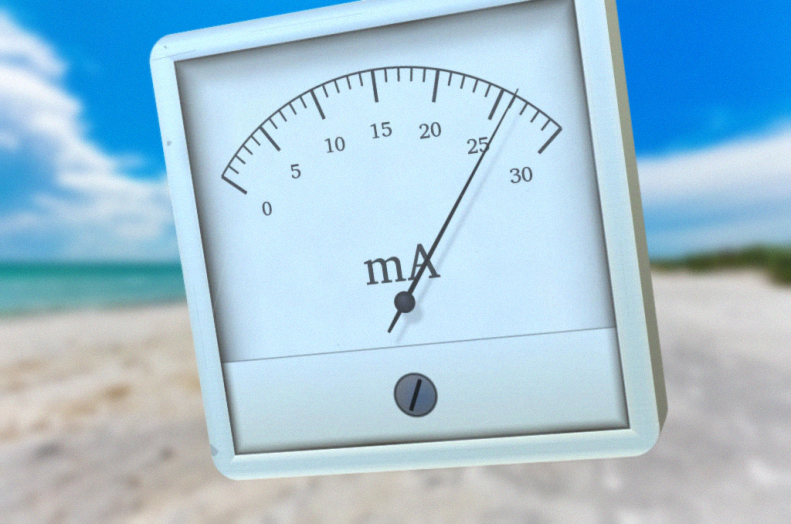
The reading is mA 26
